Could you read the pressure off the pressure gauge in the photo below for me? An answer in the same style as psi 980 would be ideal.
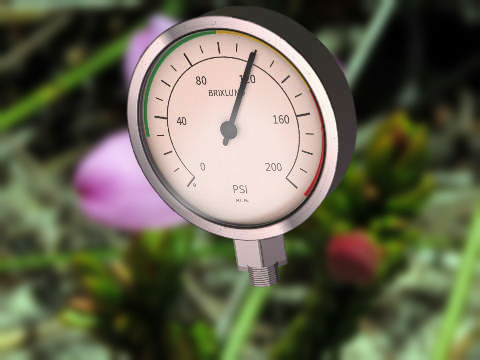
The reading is psi 120
